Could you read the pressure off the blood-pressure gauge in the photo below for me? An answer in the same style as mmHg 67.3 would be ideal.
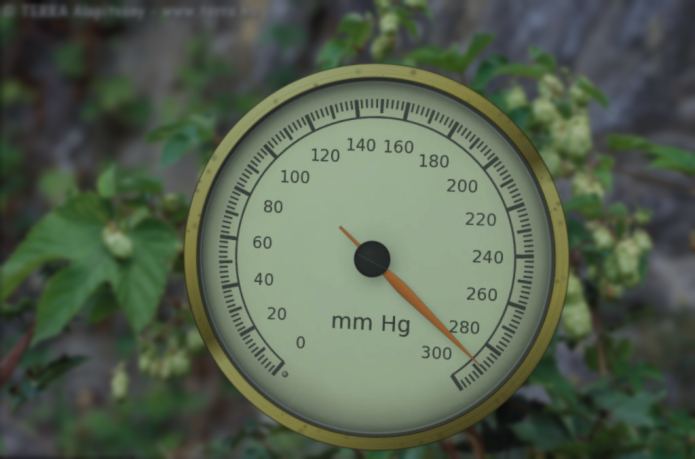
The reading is mmHg 288
